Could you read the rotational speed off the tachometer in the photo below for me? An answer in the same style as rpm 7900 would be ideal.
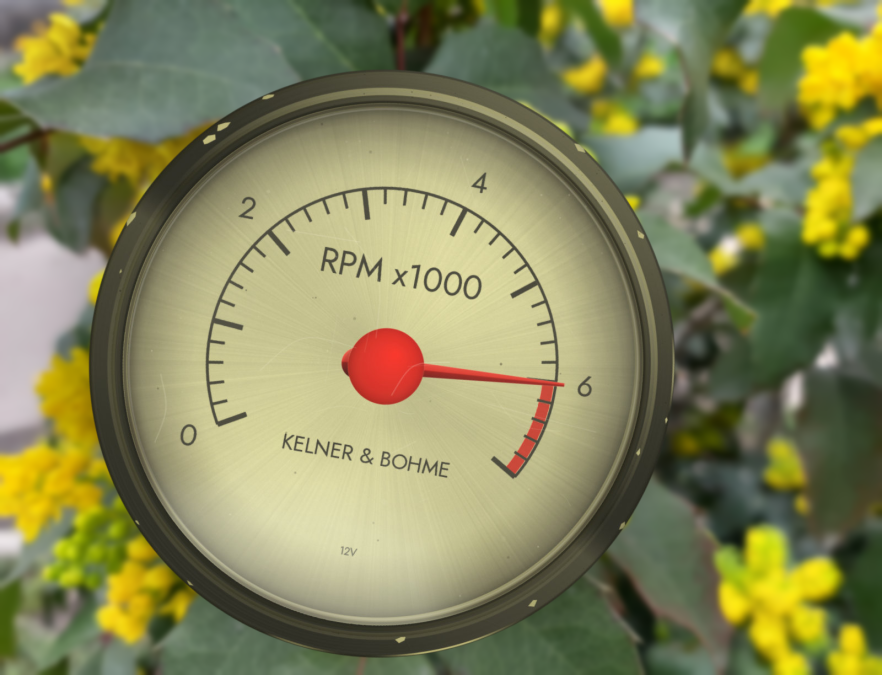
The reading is rpm 6000
